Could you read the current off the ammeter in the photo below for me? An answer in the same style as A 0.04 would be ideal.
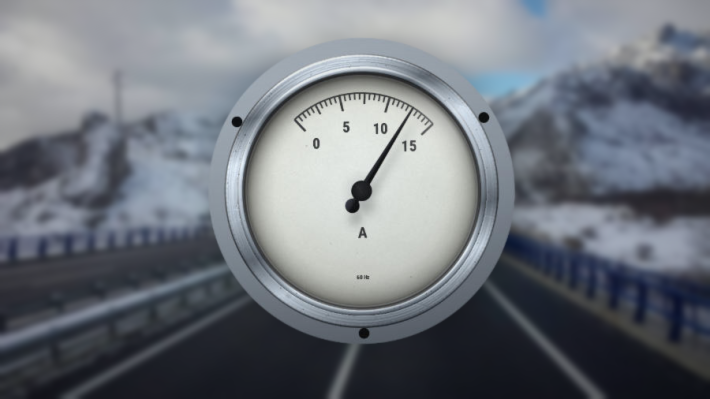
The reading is A 12.5
